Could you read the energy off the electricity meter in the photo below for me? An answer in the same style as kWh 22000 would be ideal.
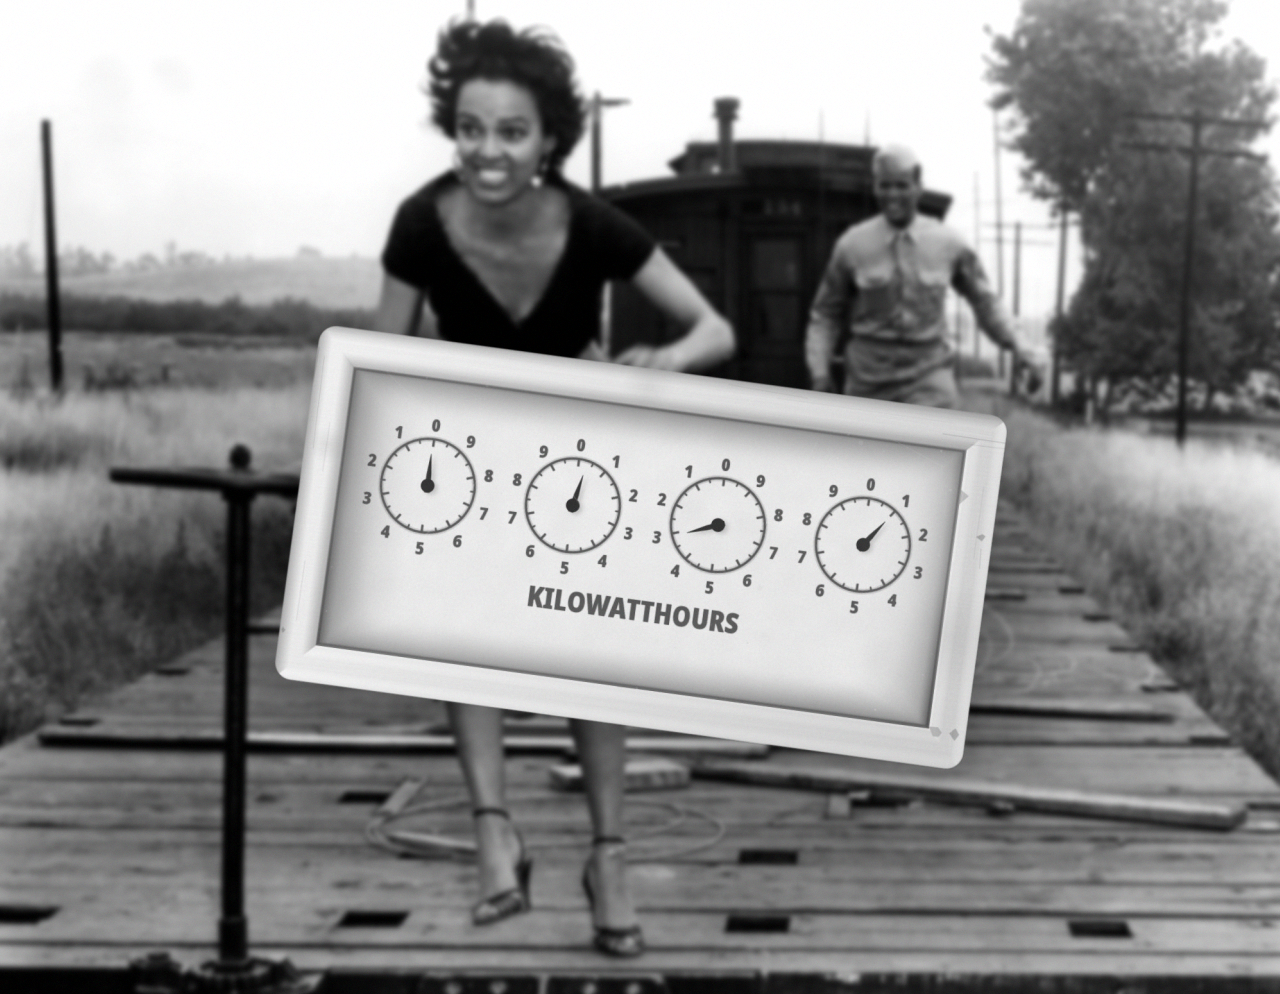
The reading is kWh 31
